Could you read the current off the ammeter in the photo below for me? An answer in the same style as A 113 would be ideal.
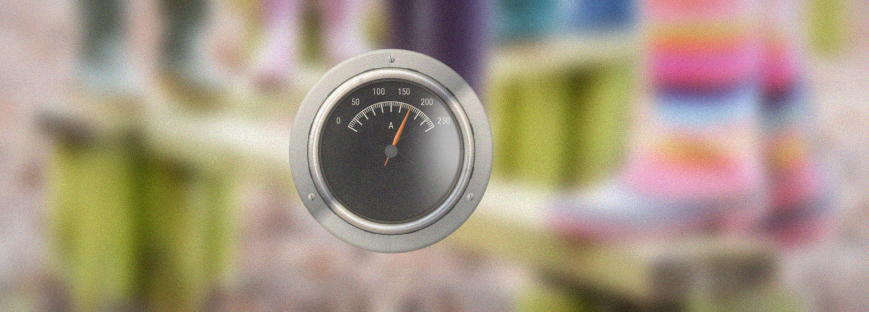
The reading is A 175
